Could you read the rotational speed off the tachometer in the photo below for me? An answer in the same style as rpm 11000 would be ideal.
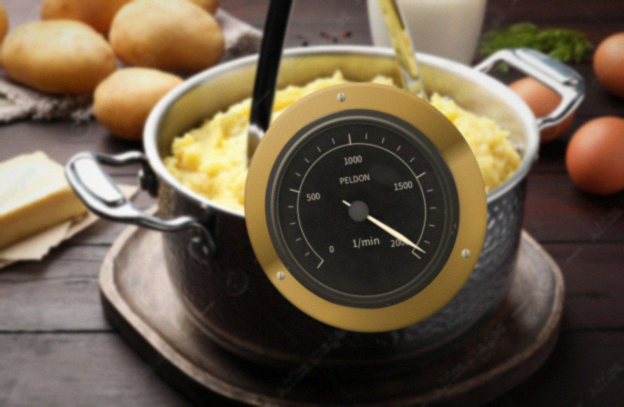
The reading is rpm 1950
